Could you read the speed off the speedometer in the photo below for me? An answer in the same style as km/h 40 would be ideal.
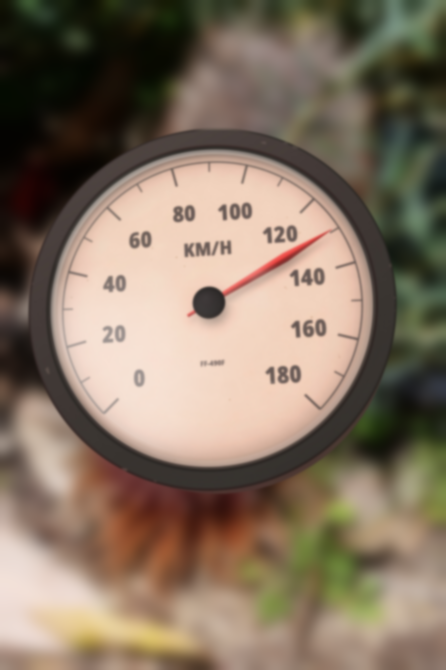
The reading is km/h 130
